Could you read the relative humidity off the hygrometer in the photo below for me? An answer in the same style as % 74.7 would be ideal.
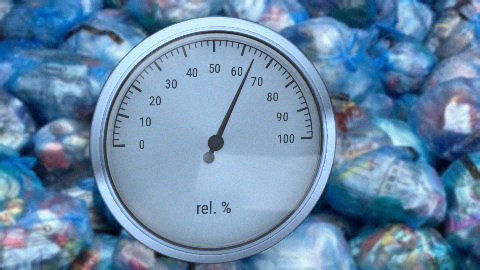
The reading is % 64
